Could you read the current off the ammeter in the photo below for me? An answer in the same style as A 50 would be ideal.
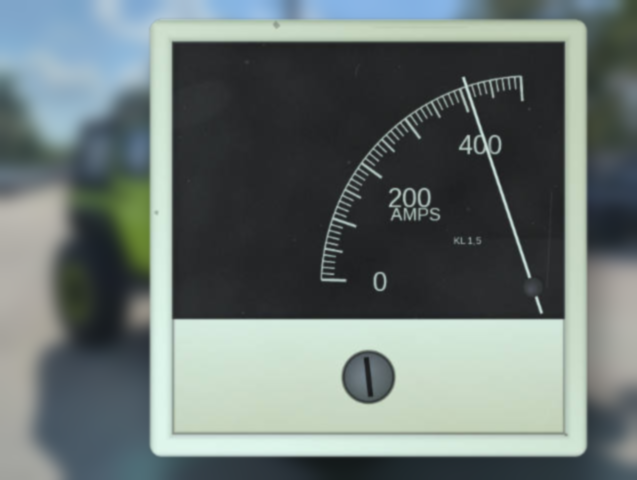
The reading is A 410
